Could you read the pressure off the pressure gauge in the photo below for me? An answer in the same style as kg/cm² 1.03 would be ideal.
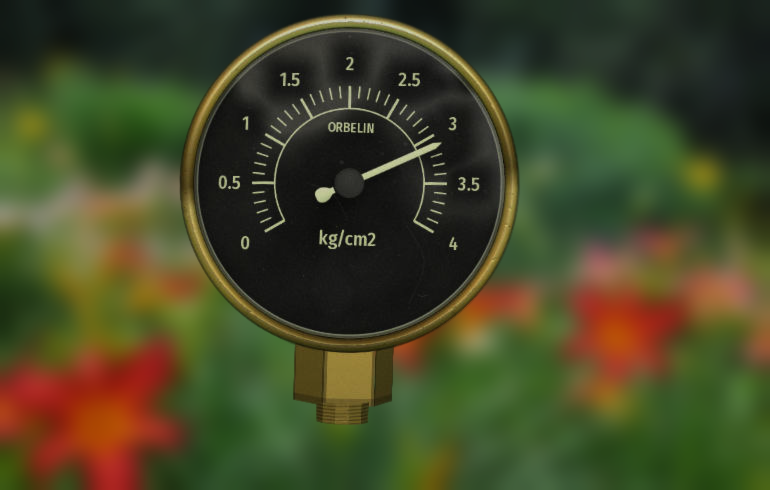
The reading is kg/cm² 3.1
